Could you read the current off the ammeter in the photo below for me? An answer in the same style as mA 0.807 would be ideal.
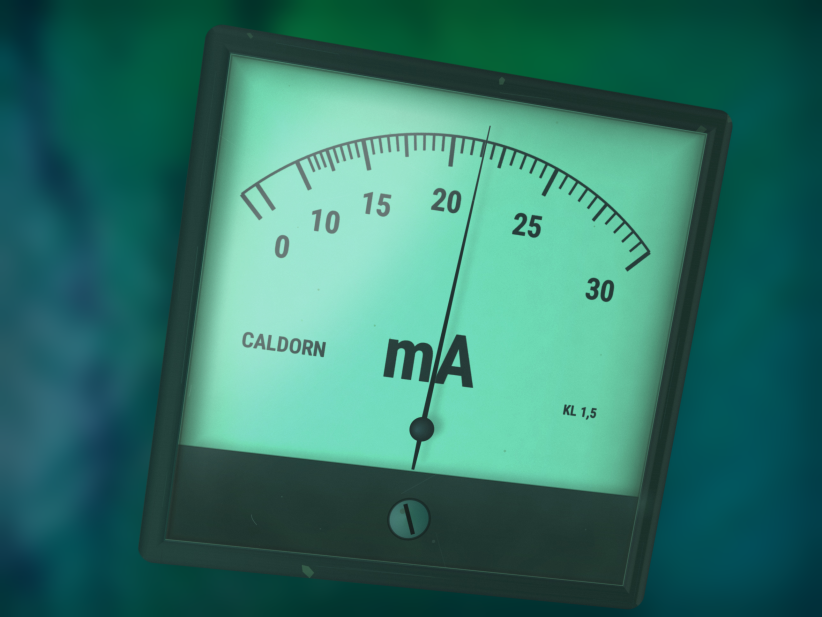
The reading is mA 21.5
